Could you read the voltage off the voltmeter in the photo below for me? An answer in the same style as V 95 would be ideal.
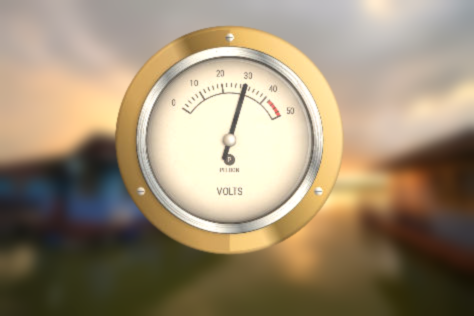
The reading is V 30
